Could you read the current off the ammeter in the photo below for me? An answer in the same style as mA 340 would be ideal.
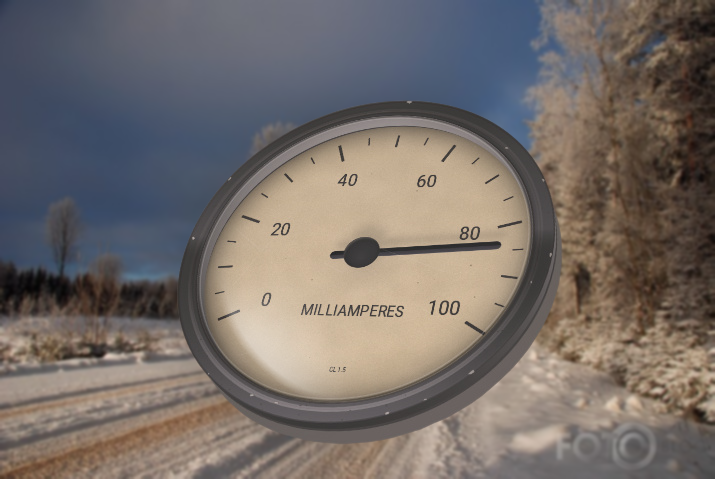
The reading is mA 85
